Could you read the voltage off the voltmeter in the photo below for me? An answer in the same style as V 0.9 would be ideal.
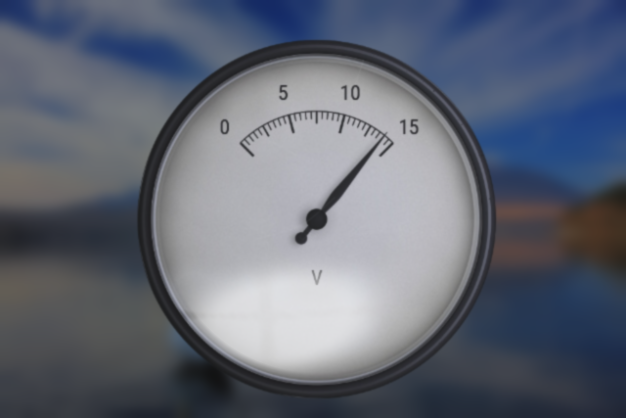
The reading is V 14
